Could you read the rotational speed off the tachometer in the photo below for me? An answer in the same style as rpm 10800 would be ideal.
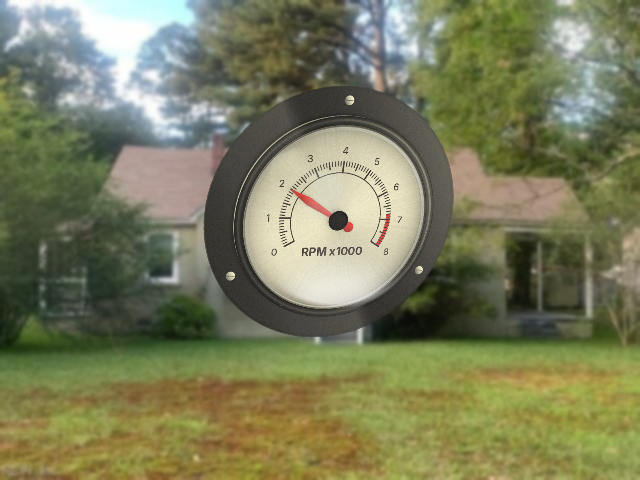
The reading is rpm 2000
